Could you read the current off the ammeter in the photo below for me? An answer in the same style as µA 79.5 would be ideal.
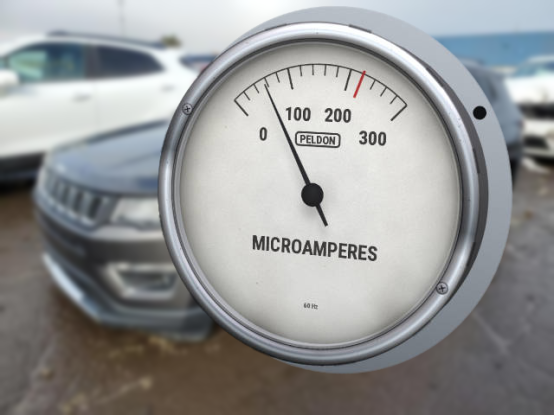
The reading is µA 60
